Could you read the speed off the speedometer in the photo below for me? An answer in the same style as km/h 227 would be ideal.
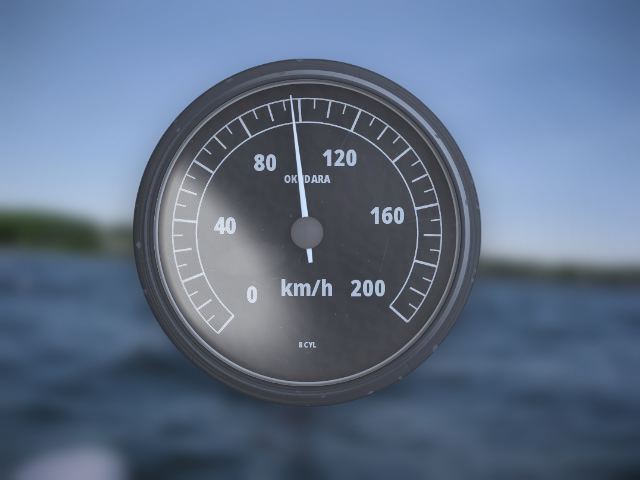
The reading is km/h 97.5
